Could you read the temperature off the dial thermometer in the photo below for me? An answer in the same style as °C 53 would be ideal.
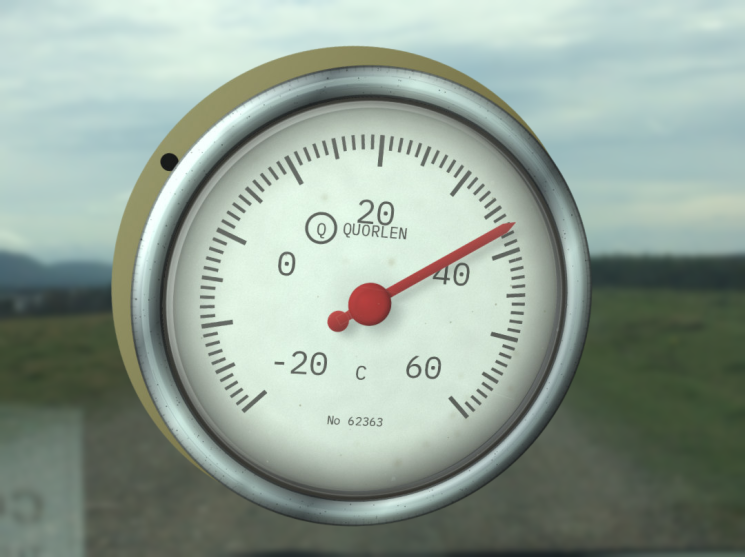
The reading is °C 37
